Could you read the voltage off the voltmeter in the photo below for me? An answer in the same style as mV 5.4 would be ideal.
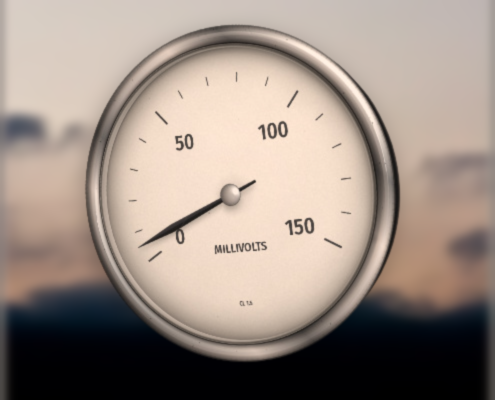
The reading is mV 5
